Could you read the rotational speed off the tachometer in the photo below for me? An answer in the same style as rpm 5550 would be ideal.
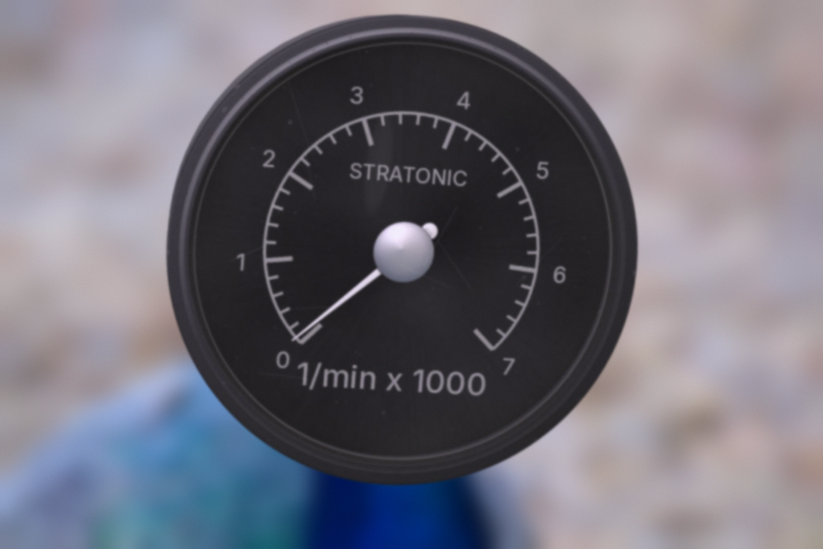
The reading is rpm 100
